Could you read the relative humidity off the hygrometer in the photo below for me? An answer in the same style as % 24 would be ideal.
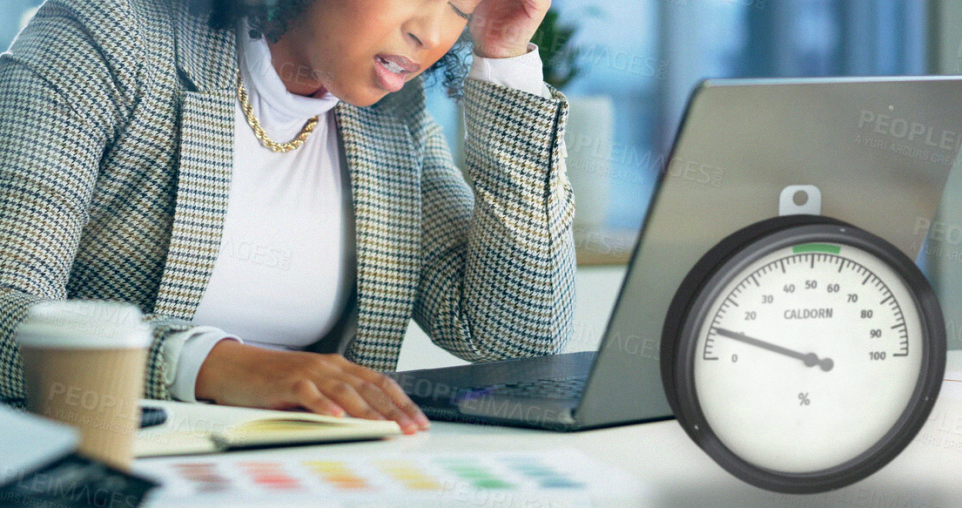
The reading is % 10
